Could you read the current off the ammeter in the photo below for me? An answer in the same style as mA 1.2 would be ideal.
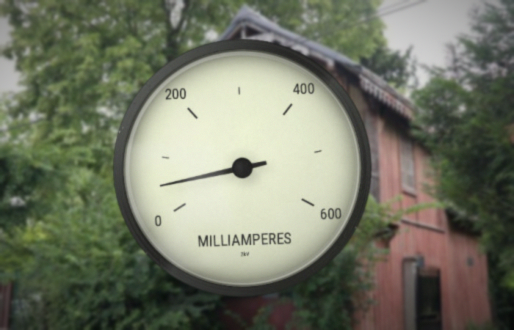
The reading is mA 50
